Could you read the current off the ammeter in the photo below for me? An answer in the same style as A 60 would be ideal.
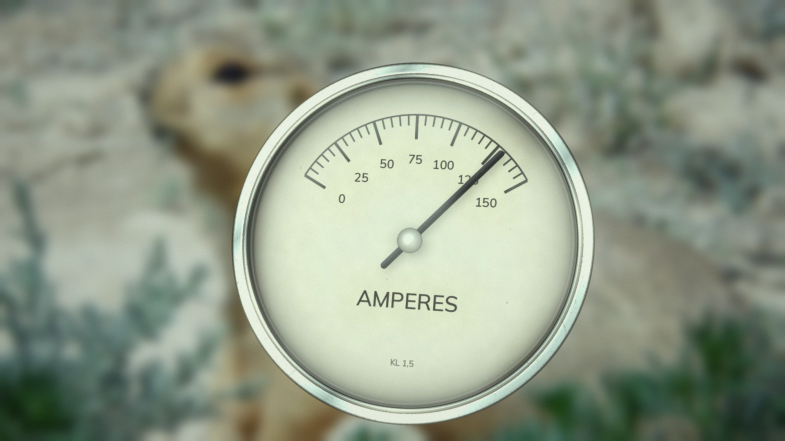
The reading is A 130
